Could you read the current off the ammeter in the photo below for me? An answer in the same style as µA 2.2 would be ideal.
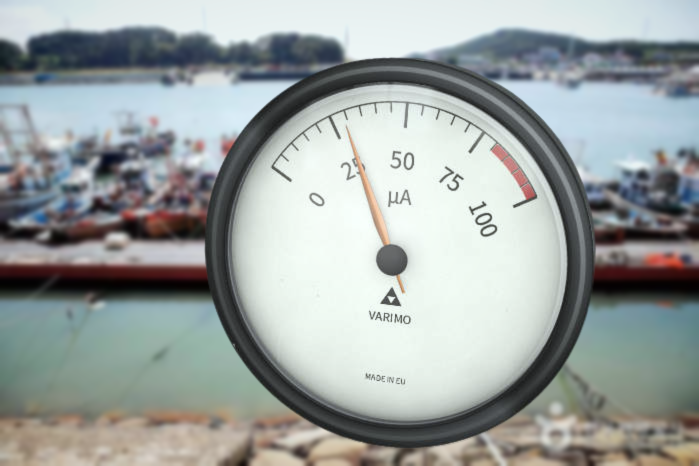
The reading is µA 30
